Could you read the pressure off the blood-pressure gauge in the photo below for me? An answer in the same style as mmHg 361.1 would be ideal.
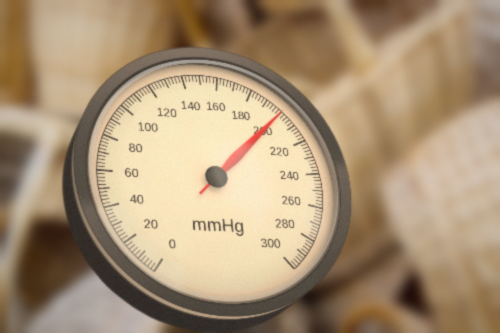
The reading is mmHg 200
